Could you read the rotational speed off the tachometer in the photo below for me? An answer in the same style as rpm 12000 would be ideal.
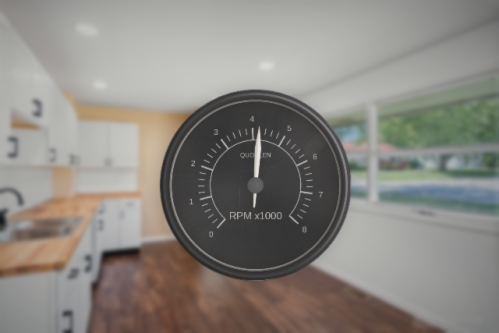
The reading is rpm 4200
